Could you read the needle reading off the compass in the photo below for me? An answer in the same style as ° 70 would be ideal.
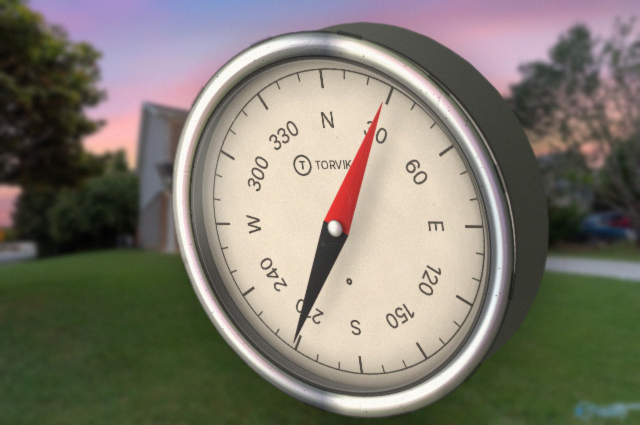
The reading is ° 30
